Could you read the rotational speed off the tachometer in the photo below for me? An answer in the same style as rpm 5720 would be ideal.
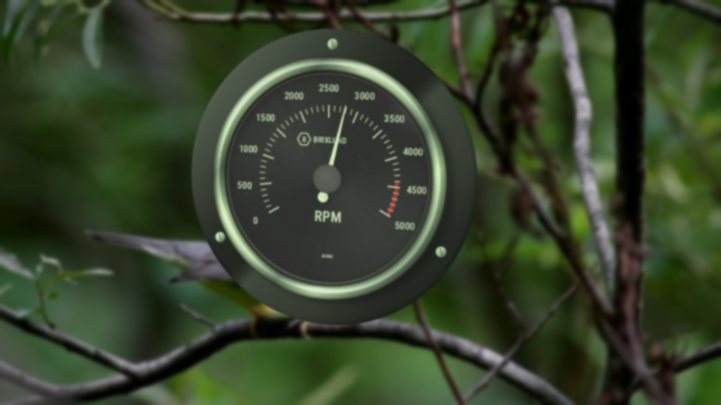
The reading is rpm 2800
